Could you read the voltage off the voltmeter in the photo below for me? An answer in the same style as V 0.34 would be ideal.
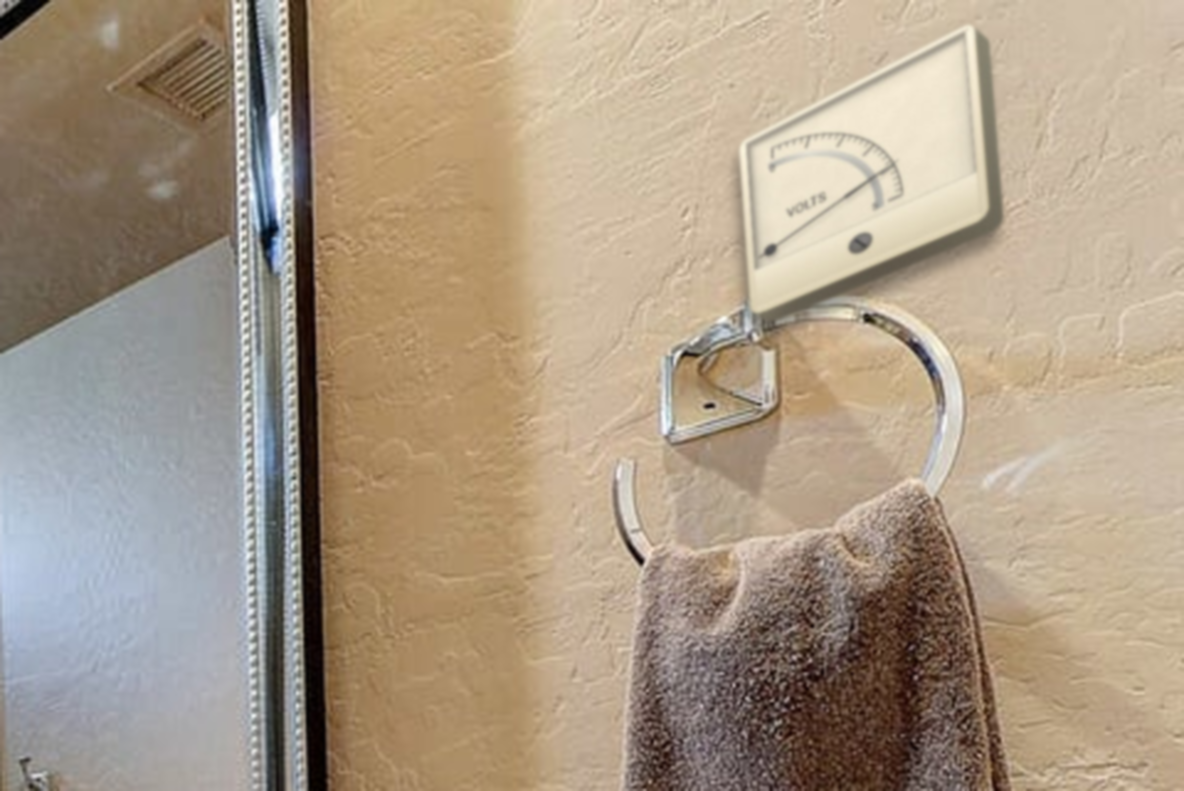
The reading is V 4
